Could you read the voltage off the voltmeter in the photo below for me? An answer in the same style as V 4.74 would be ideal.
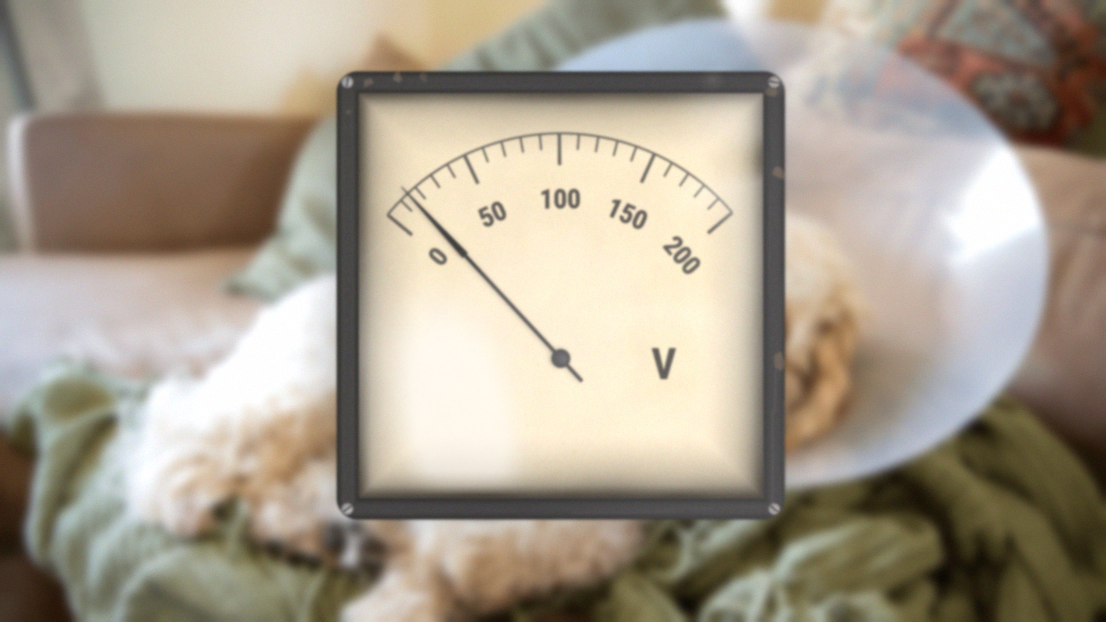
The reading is V 15
